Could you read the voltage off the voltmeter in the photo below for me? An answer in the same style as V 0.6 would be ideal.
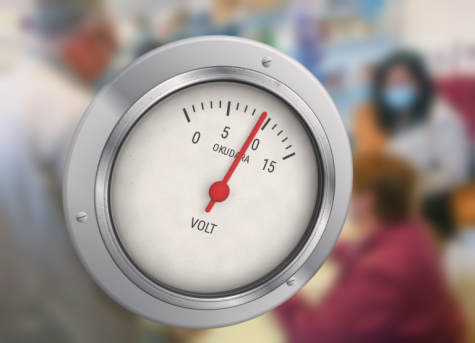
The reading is V 9
